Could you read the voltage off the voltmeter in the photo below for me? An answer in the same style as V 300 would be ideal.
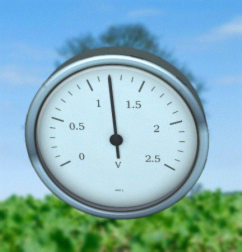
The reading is V 1.2
